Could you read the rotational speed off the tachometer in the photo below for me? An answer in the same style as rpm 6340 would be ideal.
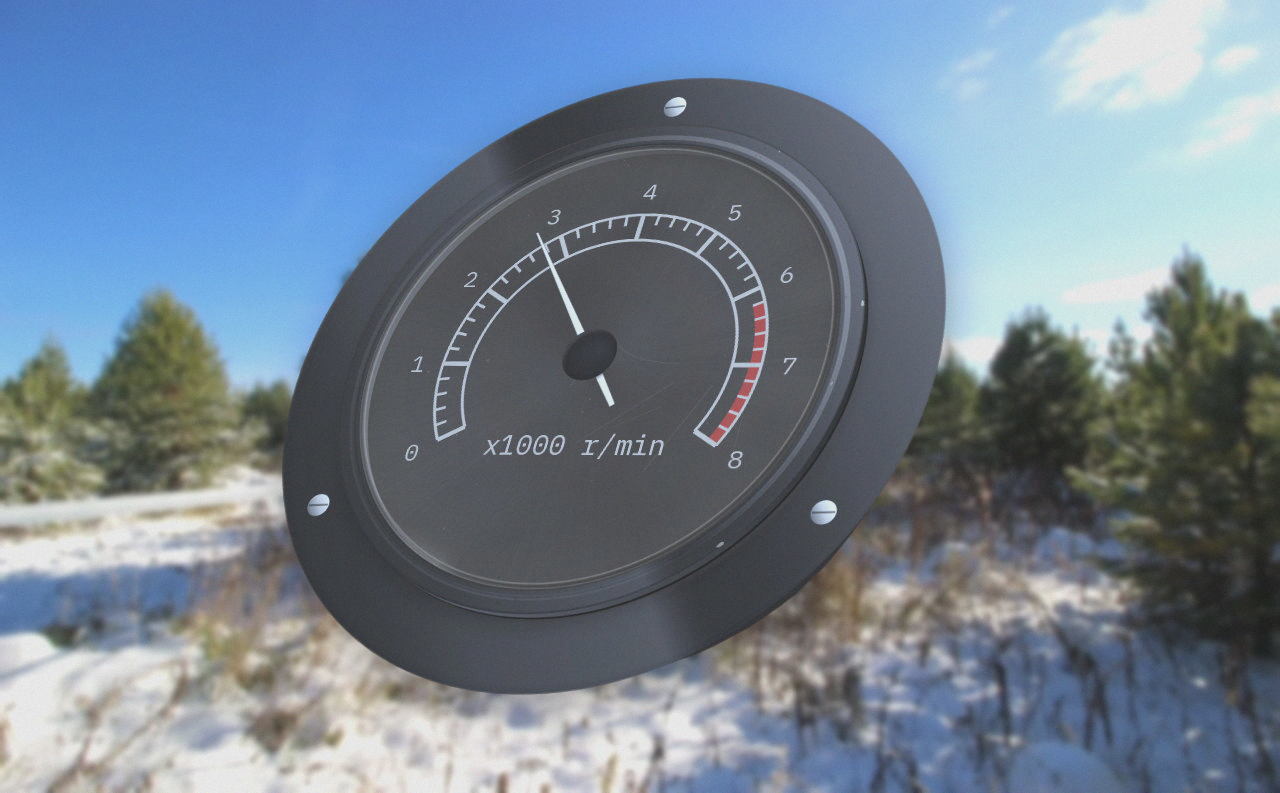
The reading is rpm 2800
